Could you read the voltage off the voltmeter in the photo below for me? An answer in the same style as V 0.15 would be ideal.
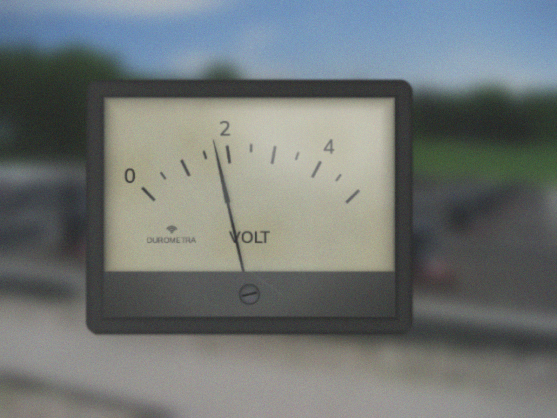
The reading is V 1.75
